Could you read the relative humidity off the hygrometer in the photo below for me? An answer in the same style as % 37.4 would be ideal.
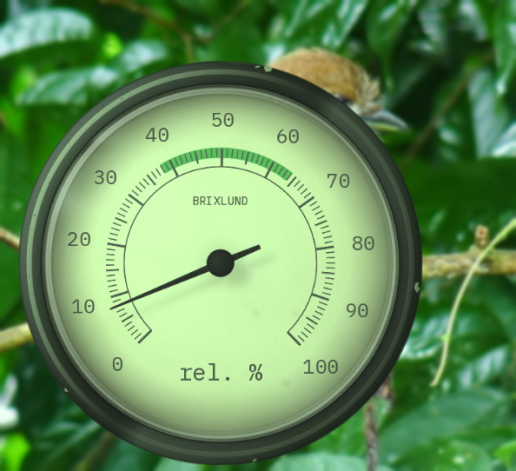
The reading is % 8
